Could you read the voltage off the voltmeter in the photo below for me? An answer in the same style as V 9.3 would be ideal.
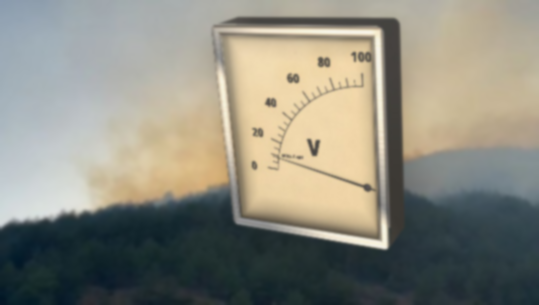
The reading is V 10
